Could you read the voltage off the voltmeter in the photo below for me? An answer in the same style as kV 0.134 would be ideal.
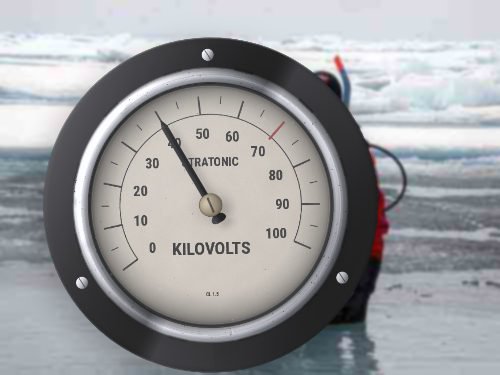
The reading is kV 40
